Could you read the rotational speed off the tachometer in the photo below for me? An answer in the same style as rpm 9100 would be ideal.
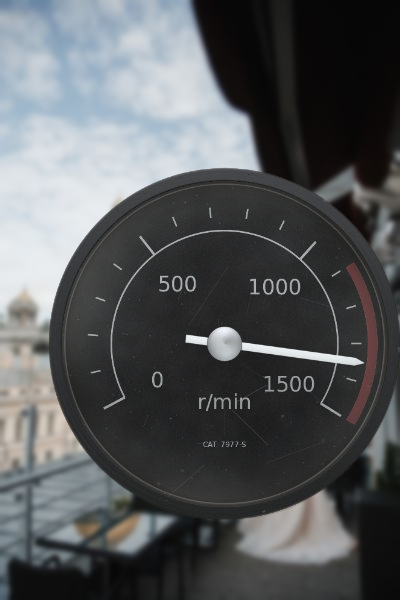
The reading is rpm 1350
